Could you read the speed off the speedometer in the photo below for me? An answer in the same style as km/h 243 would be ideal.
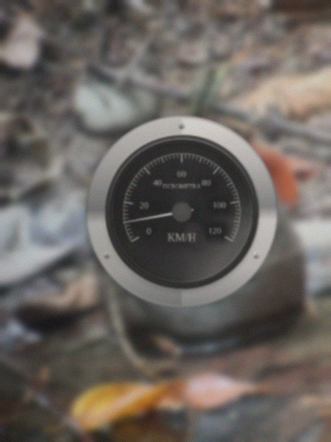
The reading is km/h 10
